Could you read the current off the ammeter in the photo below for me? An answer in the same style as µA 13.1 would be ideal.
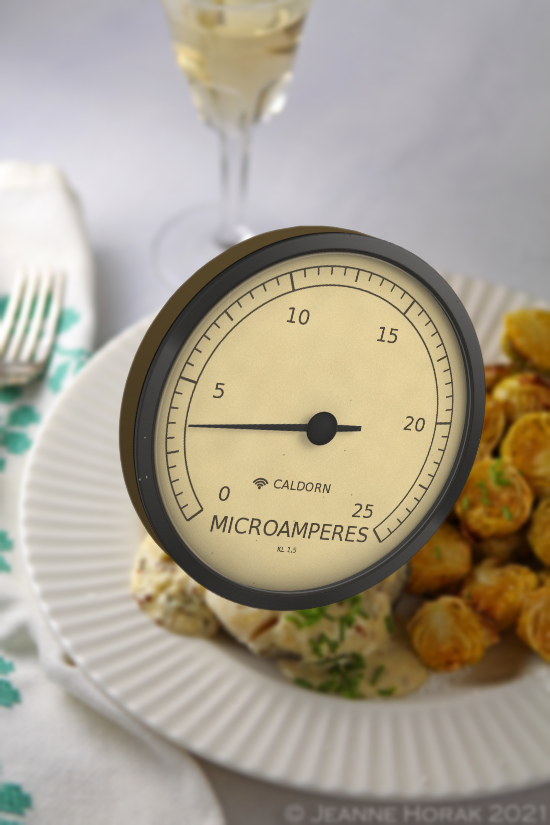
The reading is µA 3.5
